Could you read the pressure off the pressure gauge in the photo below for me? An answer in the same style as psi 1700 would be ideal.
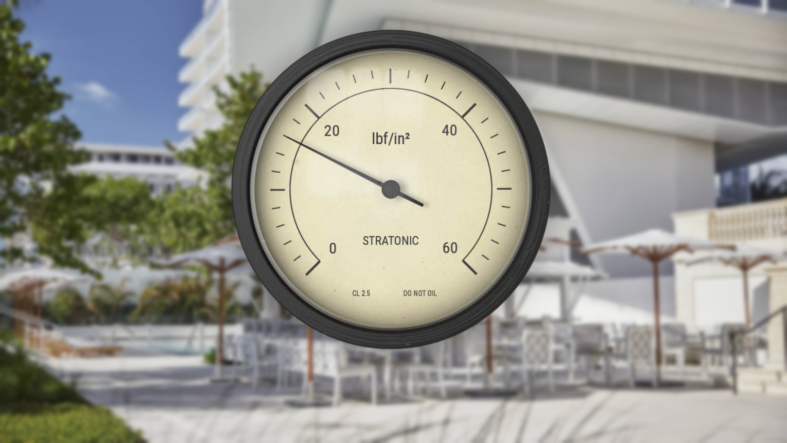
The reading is psi 16
